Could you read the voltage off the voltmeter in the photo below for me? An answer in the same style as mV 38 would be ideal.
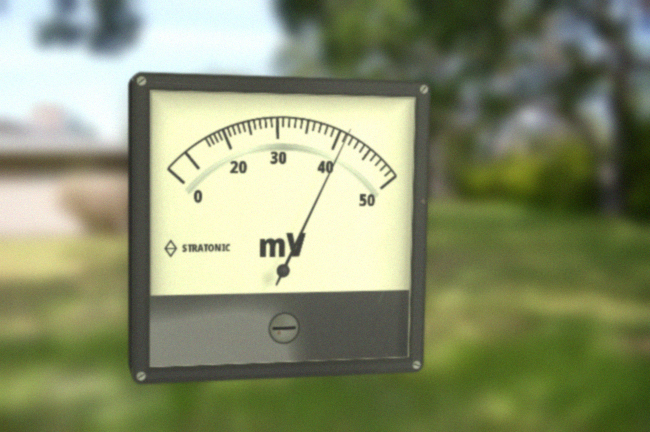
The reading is mV 41
